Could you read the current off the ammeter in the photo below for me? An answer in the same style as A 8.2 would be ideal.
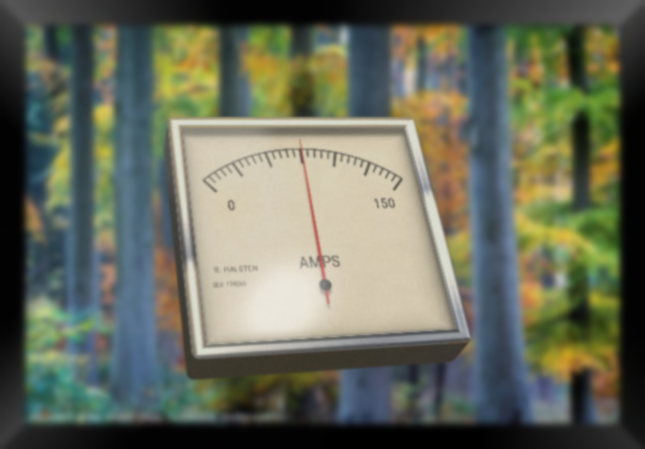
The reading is A 75
